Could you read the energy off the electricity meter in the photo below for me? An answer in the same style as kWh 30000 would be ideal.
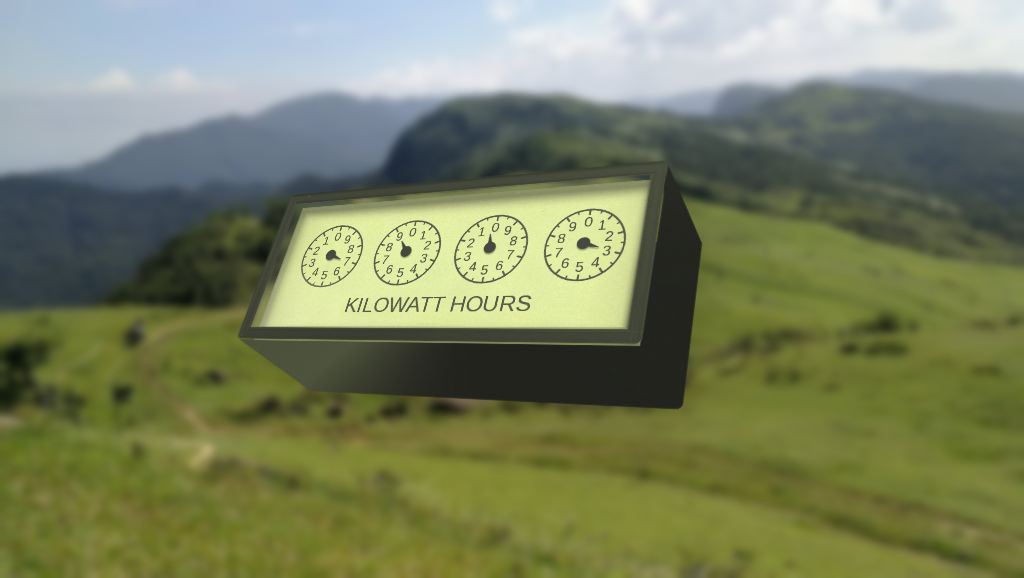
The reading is kWh 6903
